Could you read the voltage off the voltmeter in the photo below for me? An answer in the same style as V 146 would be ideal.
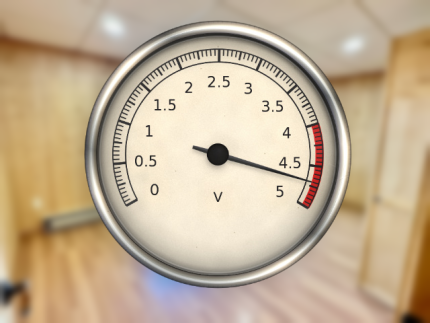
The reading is V 4.7
